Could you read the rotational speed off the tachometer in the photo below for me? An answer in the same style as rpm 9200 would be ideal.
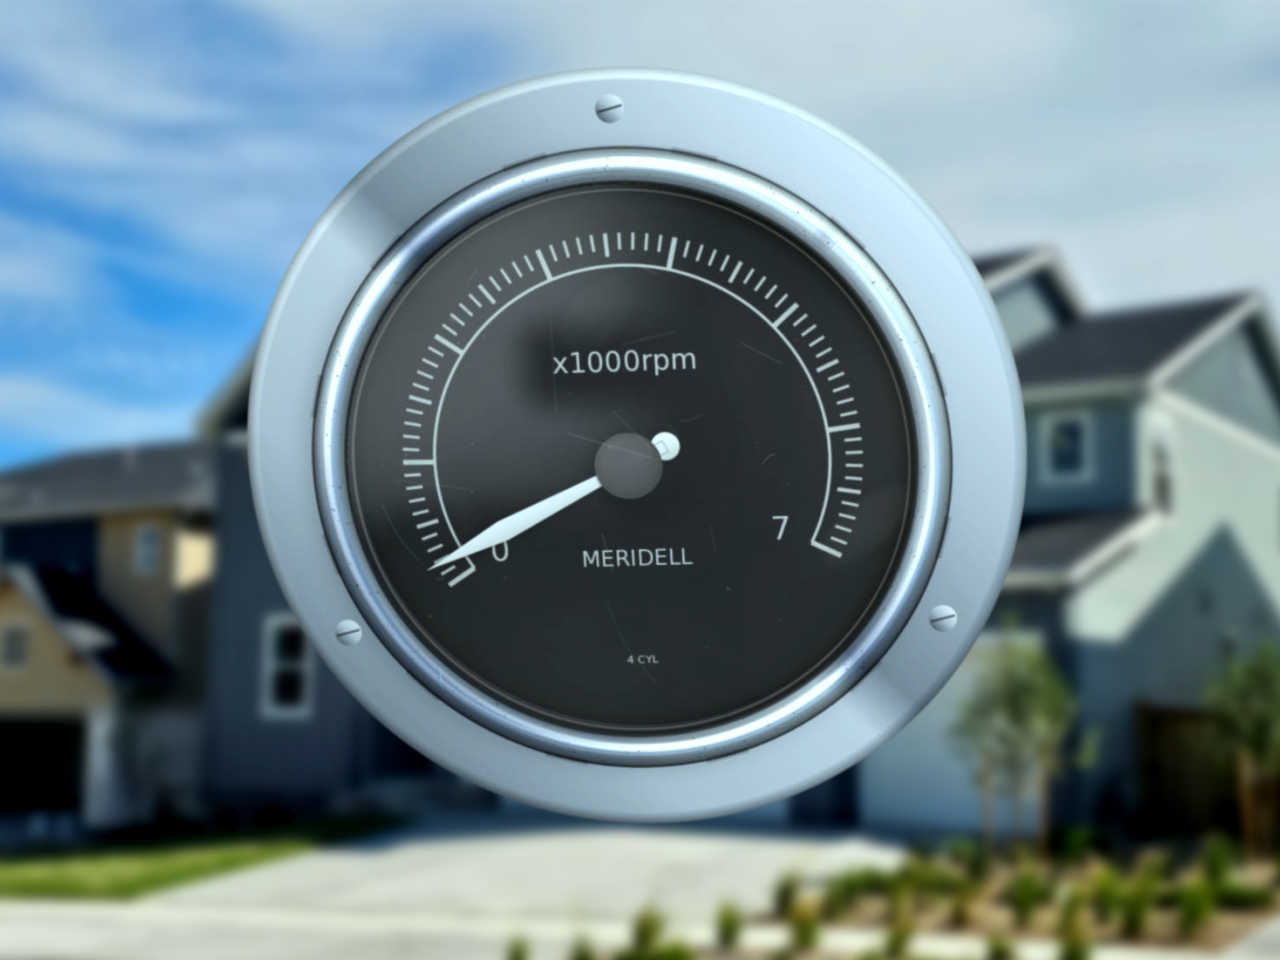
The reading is rpm 200
